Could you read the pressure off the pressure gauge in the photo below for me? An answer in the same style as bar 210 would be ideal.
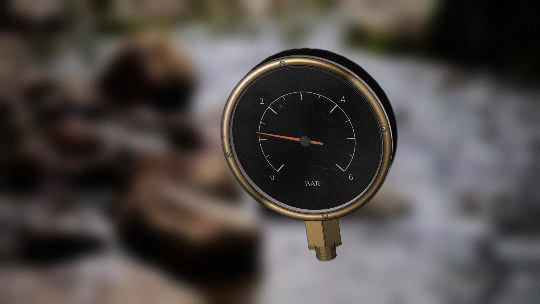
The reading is bar 1.25
